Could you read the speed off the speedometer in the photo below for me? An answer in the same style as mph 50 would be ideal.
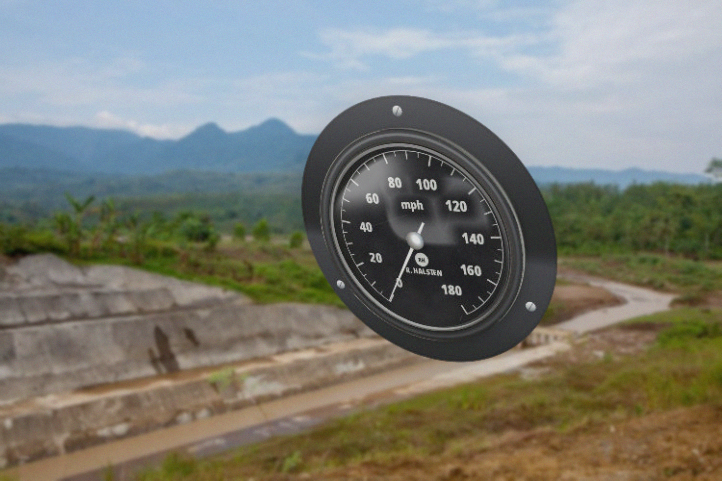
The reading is mph 0
